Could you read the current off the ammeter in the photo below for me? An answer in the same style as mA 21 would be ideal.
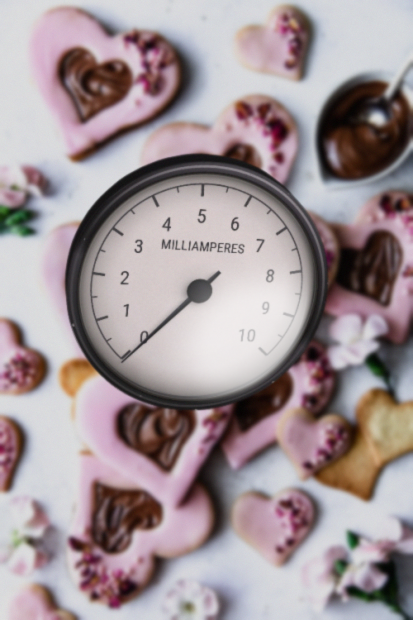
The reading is mA 0
